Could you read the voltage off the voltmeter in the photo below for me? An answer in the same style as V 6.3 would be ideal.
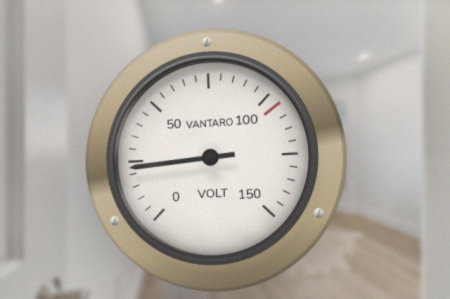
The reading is V 22.5
